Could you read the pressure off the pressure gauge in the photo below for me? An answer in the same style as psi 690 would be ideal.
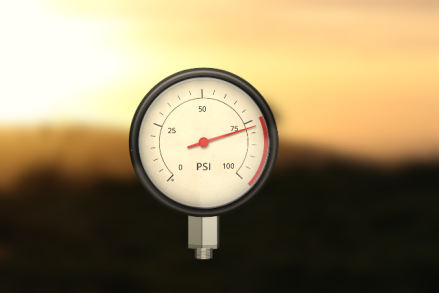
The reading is psi 77.5
